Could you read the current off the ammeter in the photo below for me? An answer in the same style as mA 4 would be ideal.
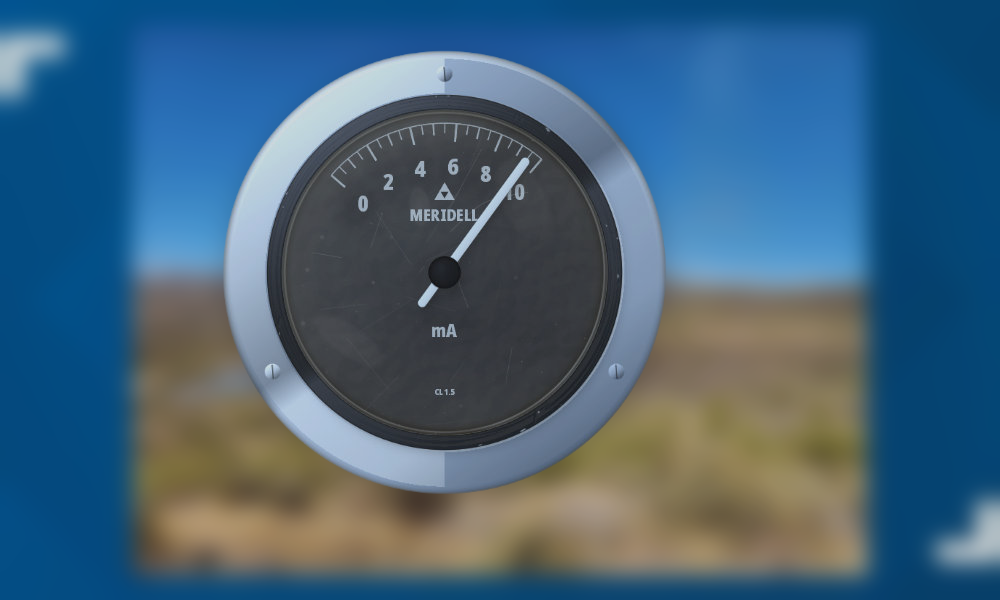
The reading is mA 9.5
